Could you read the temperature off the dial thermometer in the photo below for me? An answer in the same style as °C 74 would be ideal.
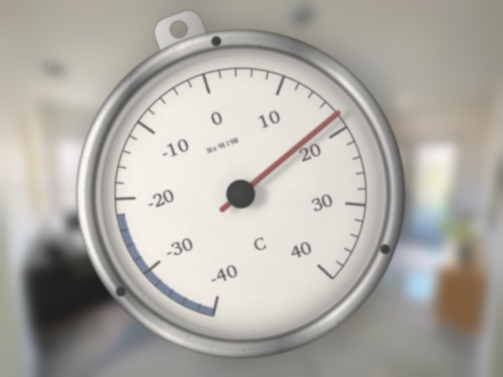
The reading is °C 18
